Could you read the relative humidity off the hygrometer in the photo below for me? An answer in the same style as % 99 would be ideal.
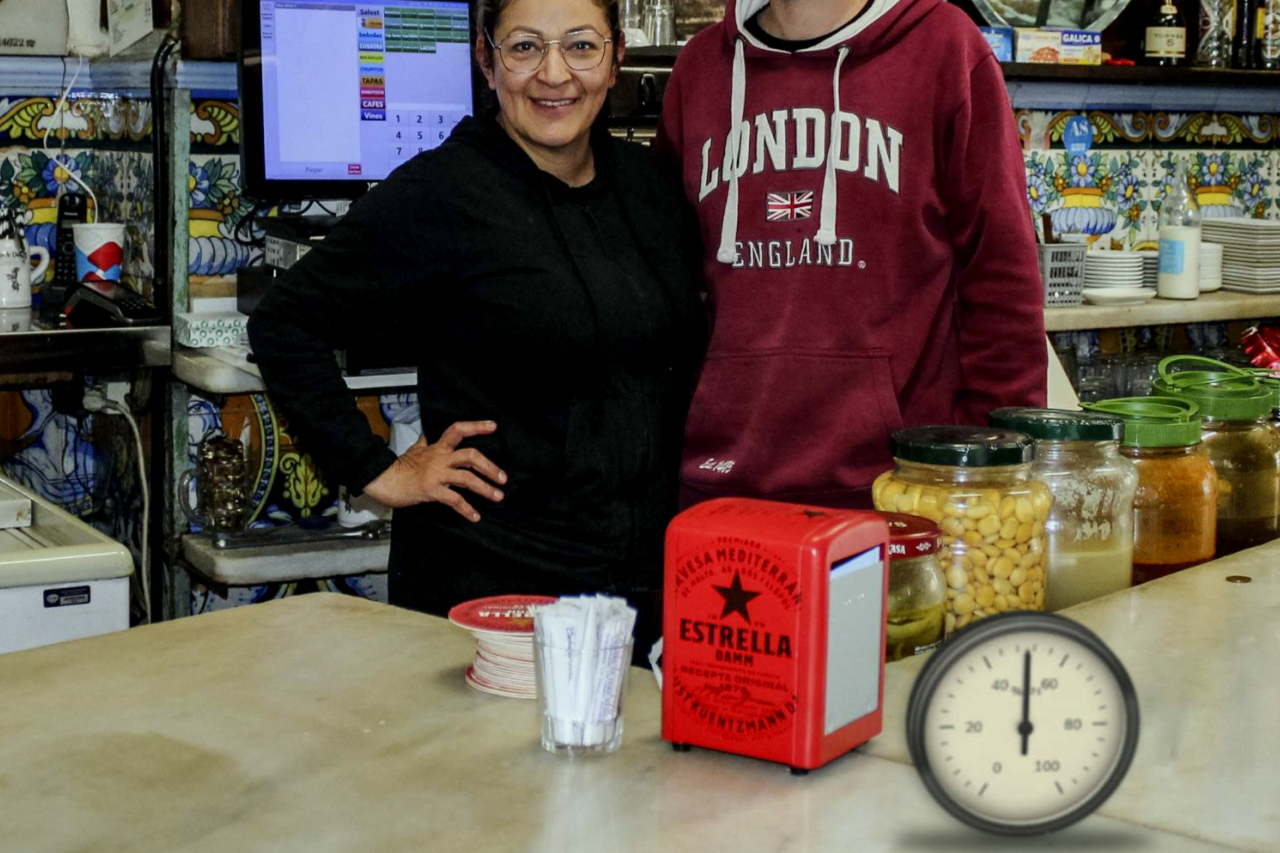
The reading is % 50
